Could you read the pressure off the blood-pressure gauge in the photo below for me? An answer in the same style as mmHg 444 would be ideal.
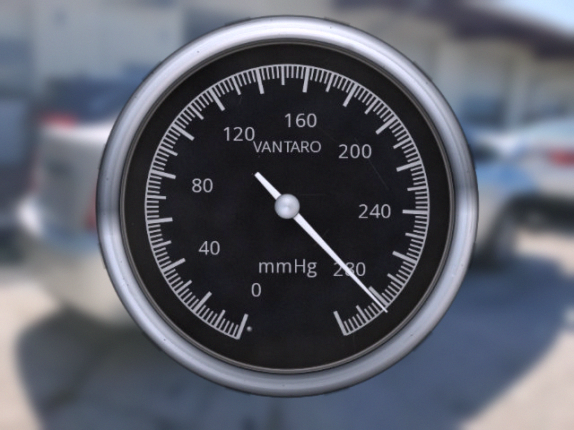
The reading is mmHg 282
